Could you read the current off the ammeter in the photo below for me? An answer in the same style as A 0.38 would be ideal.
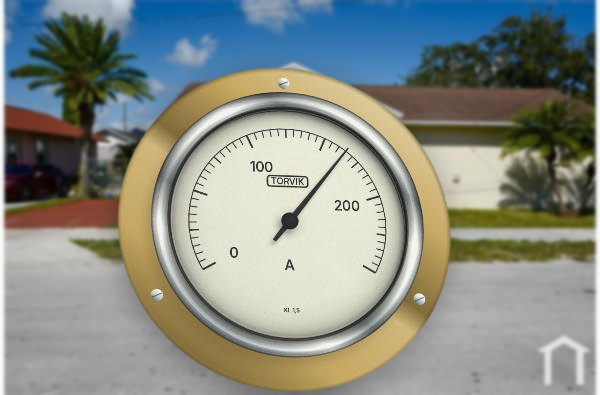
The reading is A 165
